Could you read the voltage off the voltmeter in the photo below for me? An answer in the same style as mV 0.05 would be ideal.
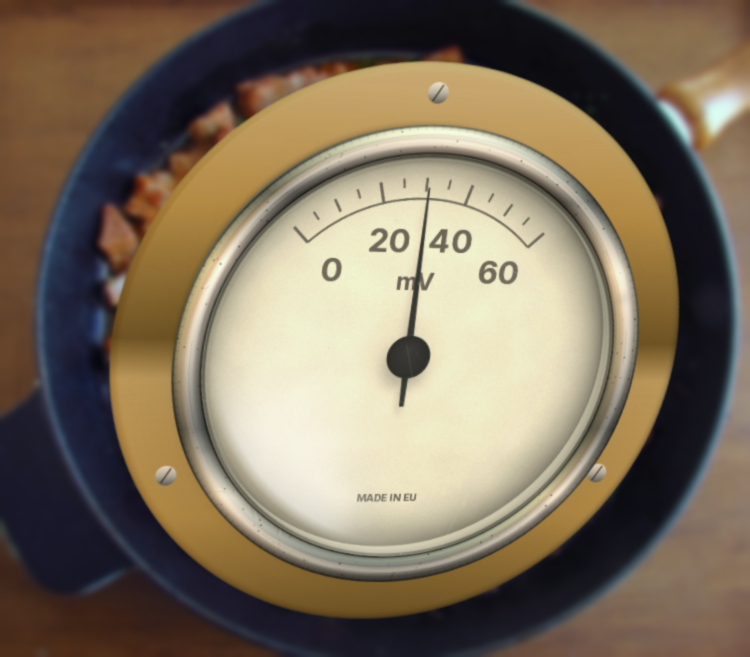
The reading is mV 30
